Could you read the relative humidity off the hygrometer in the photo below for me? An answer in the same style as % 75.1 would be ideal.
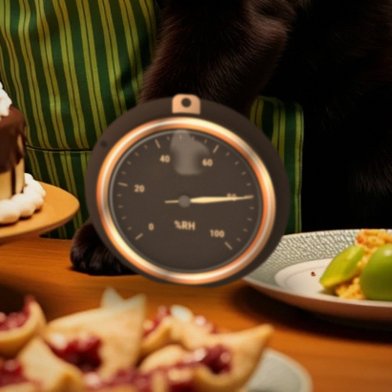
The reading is % 80
